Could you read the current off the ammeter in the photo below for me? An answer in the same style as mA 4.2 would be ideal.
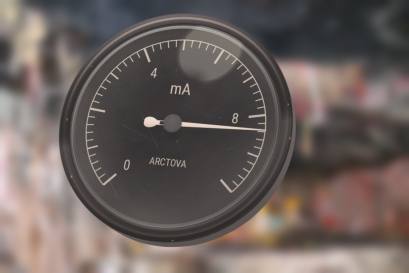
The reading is mA 8.4
